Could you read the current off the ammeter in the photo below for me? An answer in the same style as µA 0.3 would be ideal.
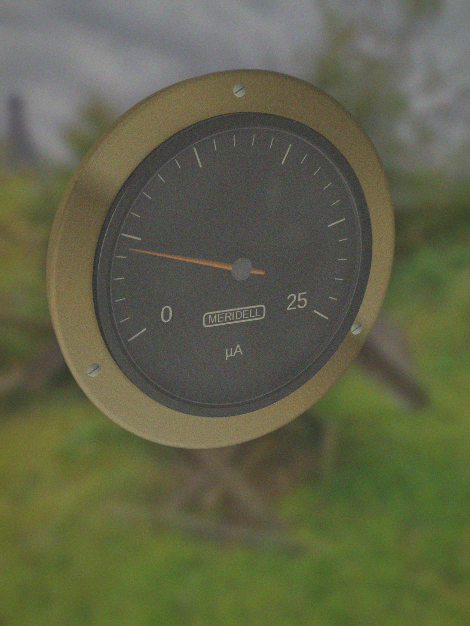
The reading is µA 4.5
